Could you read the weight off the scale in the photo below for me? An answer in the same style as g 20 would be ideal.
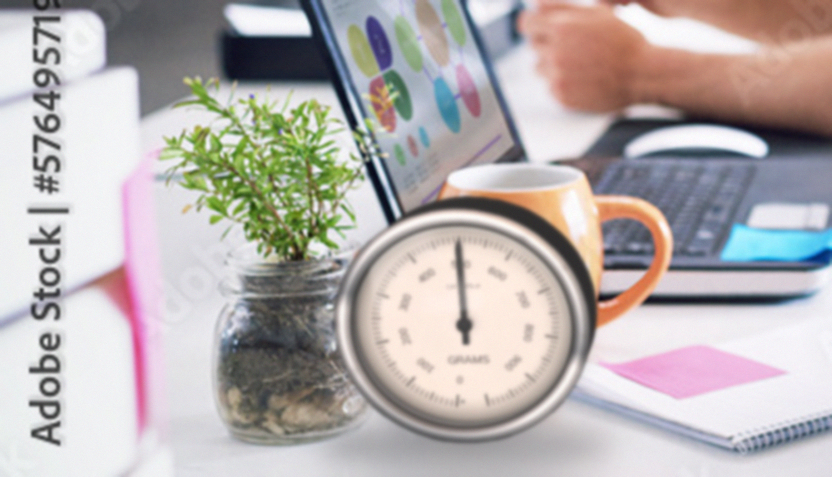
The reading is g 500
